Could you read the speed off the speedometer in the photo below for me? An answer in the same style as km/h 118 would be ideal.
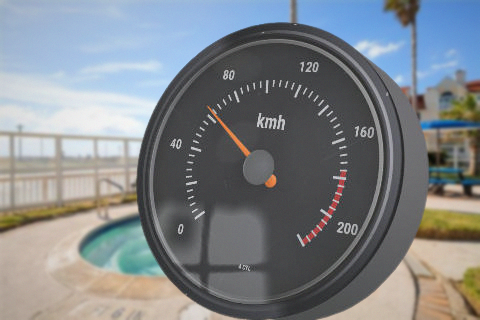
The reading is km/h 64
